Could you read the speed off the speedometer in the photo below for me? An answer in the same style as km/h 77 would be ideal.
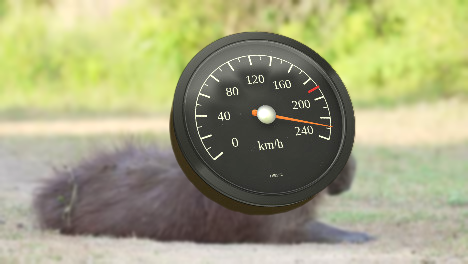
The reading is km/h 230
